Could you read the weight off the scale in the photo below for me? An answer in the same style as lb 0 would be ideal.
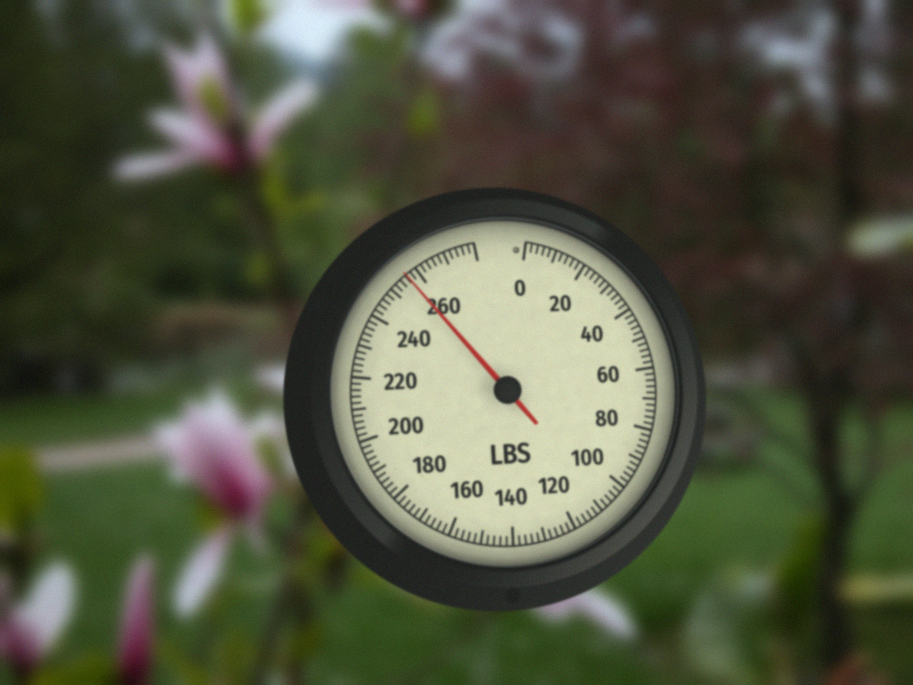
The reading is lb 256
